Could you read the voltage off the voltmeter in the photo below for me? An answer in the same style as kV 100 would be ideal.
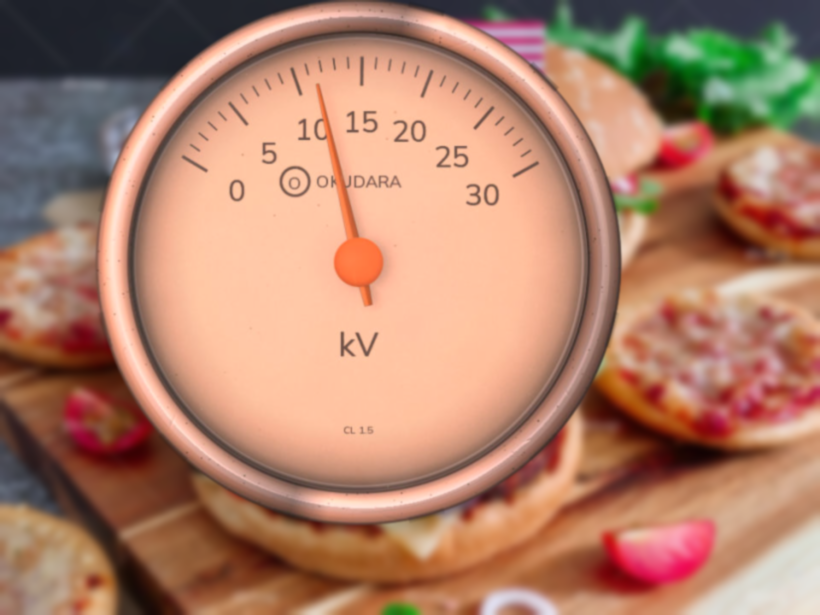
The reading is kV 11.5
